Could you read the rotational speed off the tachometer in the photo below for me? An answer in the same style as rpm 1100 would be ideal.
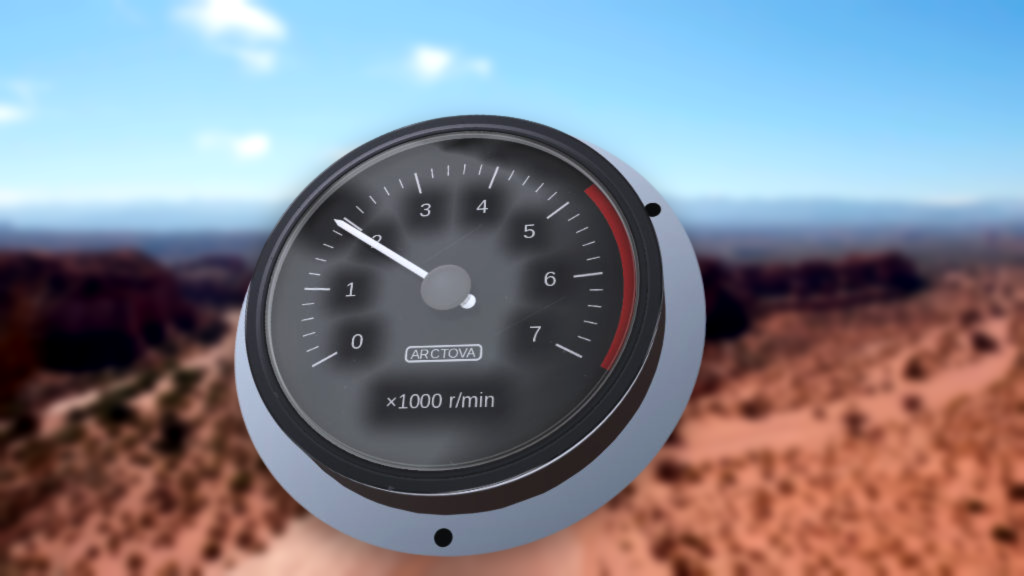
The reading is rpm 1900
